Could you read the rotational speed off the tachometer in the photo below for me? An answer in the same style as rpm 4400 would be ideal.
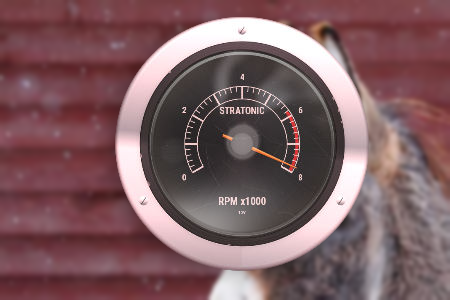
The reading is rpm 7800
